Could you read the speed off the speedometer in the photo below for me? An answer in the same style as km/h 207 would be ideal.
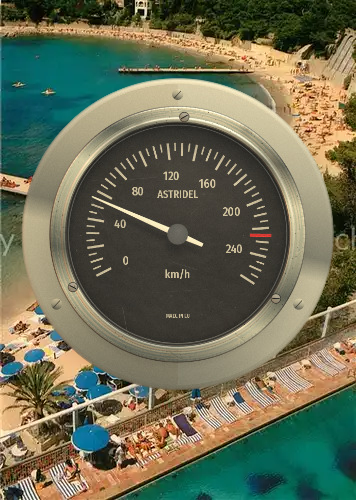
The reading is km/h 55
